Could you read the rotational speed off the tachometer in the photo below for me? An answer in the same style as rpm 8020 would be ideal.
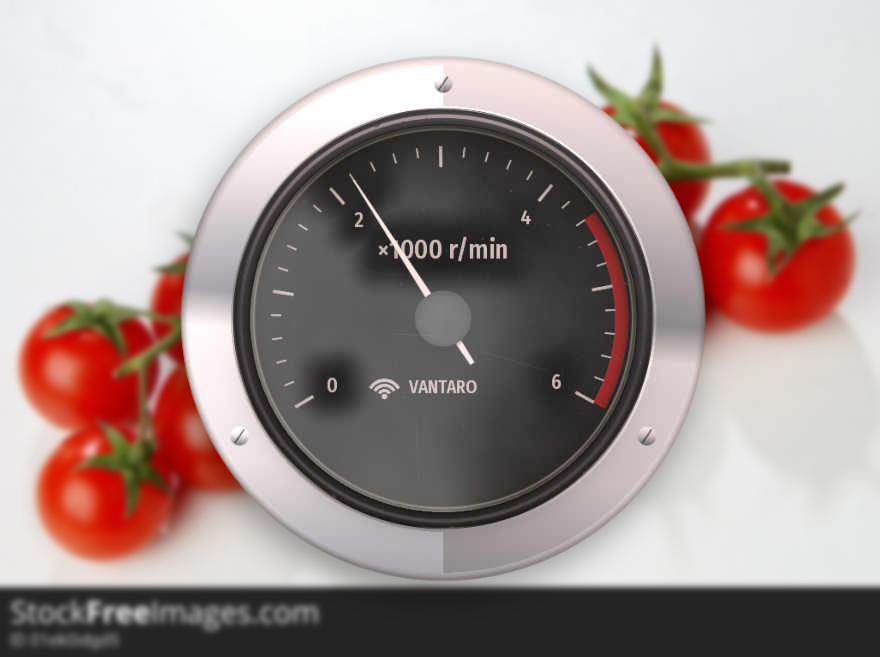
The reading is rpm 2200
